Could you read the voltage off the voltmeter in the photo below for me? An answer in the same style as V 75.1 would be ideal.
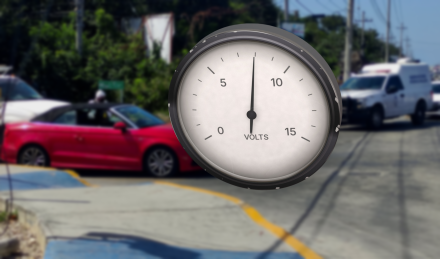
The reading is V 8
